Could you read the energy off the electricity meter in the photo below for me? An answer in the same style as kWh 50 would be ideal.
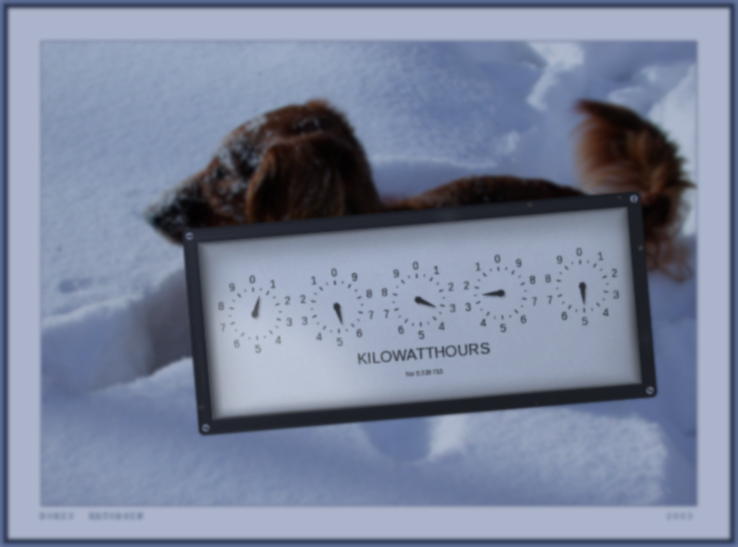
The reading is kWh 5325
